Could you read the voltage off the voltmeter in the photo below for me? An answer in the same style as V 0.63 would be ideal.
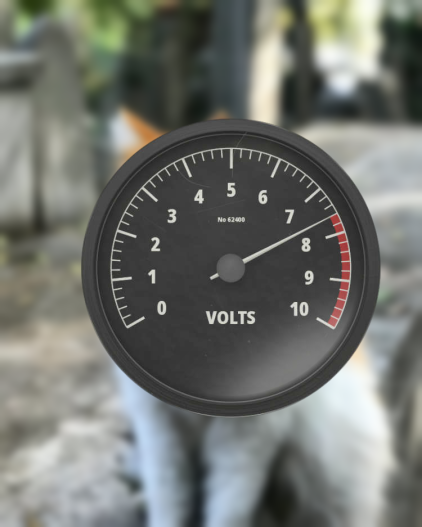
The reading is V 7.6
